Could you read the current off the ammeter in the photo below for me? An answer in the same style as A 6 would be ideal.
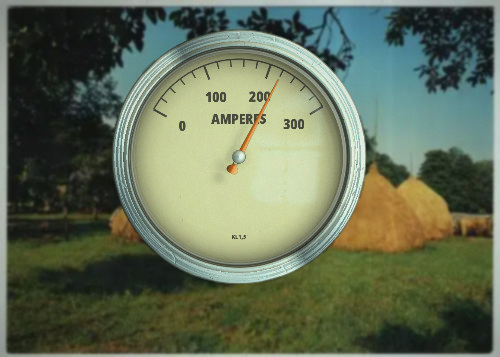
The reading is A 220
